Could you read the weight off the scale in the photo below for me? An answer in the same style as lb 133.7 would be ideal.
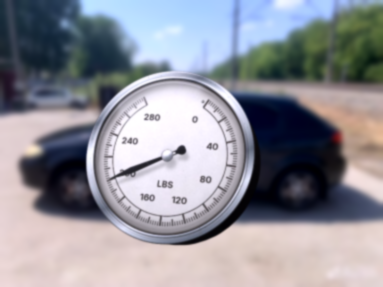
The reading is lb 200
